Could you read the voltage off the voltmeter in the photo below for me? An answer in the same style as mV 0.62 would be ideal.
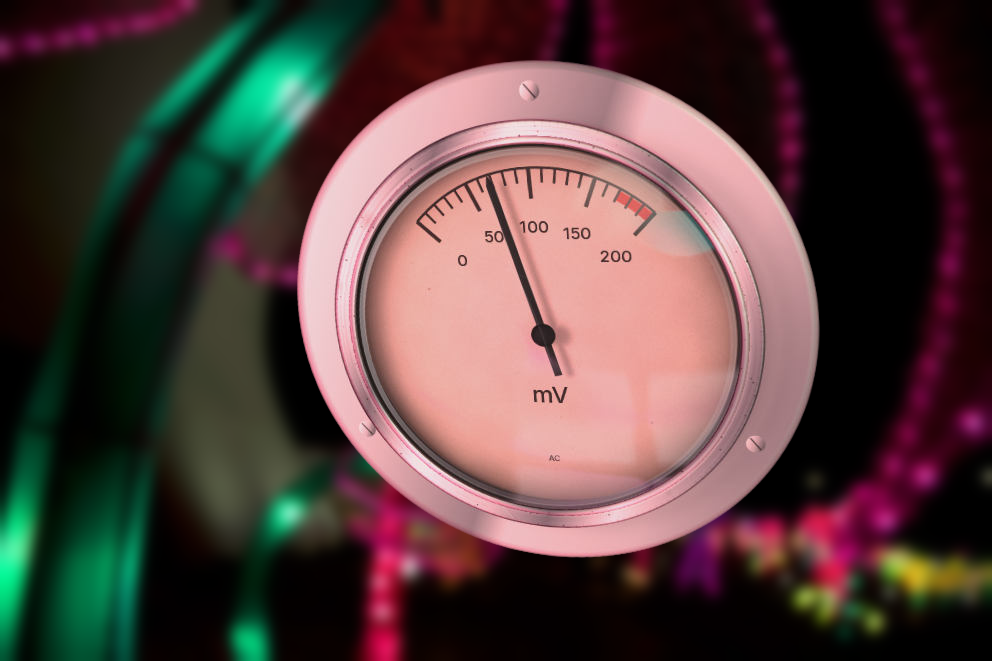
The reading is mV 70
